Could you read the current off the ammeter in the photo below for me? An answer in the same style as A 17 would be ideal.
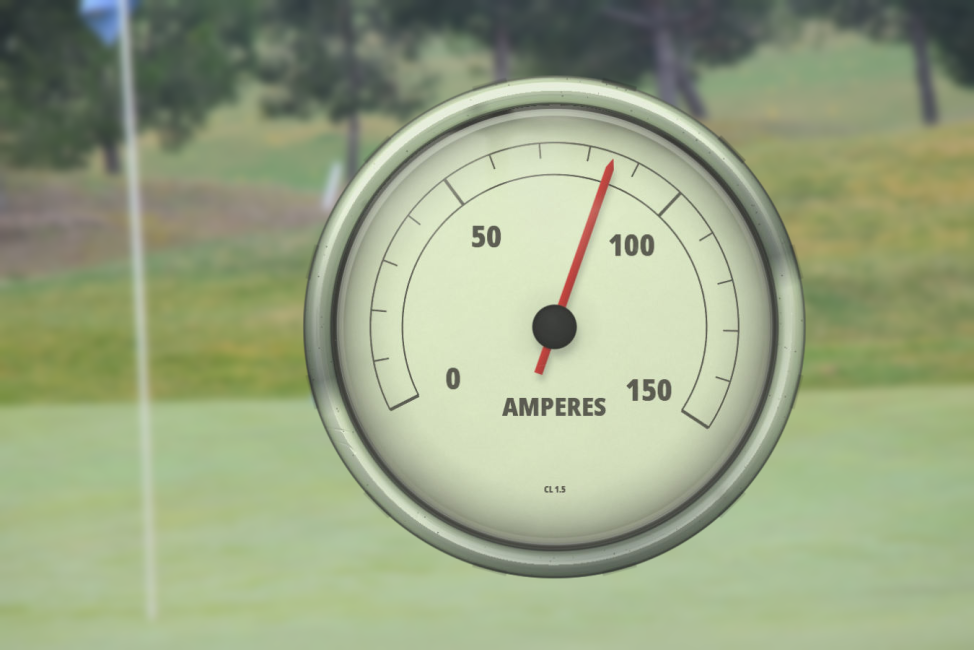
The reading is A 85
